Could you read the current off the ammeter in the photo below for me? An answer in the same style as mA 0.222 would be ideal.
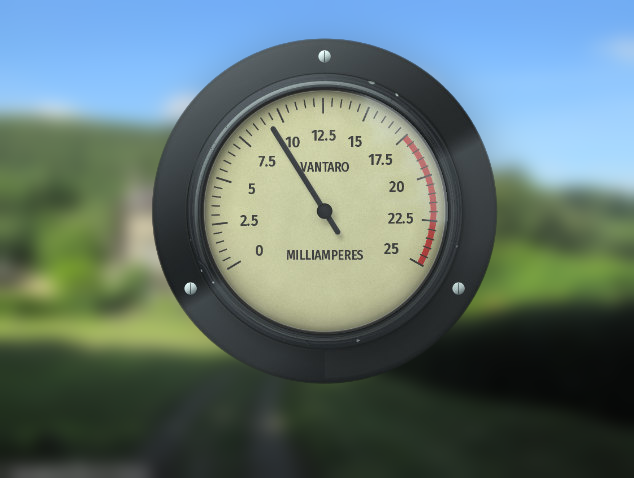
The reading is mA 9.25
